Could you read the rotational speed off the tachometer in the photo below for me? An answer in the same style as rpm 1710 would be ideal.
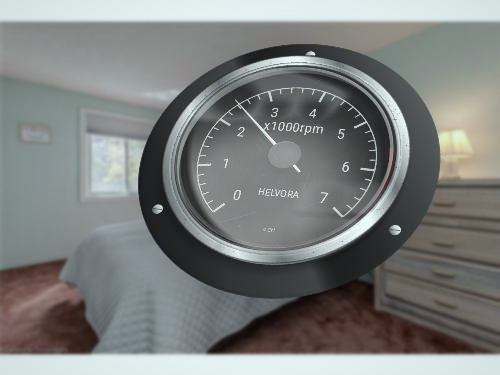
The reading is rpm 2400
